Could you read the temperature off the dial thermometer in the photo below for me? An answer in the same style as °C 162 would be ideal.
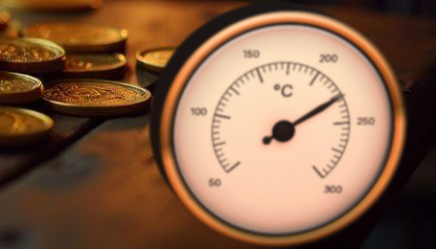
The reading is °C 225
